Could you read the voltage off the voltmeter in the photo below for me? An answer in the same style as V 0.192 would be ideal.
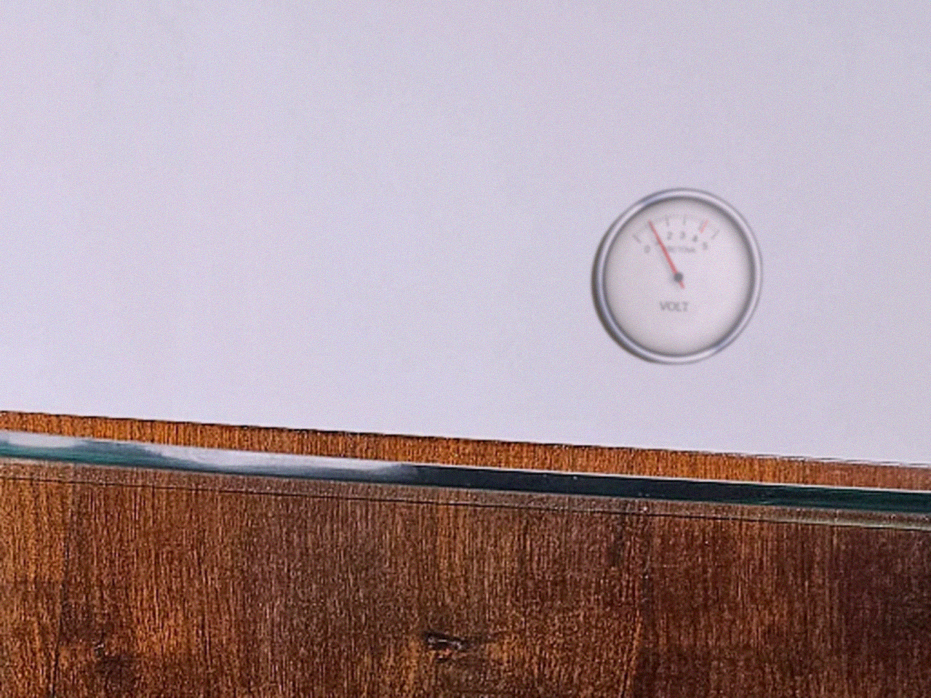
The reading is V 1
